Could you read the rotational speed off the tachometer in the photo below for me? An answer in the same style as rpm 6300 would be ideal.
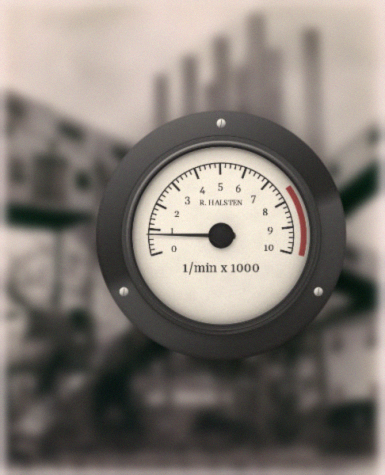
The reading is rpm 800
